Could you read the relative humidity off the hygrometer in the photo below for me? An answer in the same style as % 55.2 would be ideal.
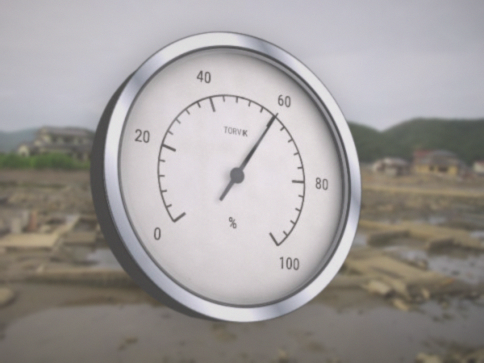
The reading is % 60
